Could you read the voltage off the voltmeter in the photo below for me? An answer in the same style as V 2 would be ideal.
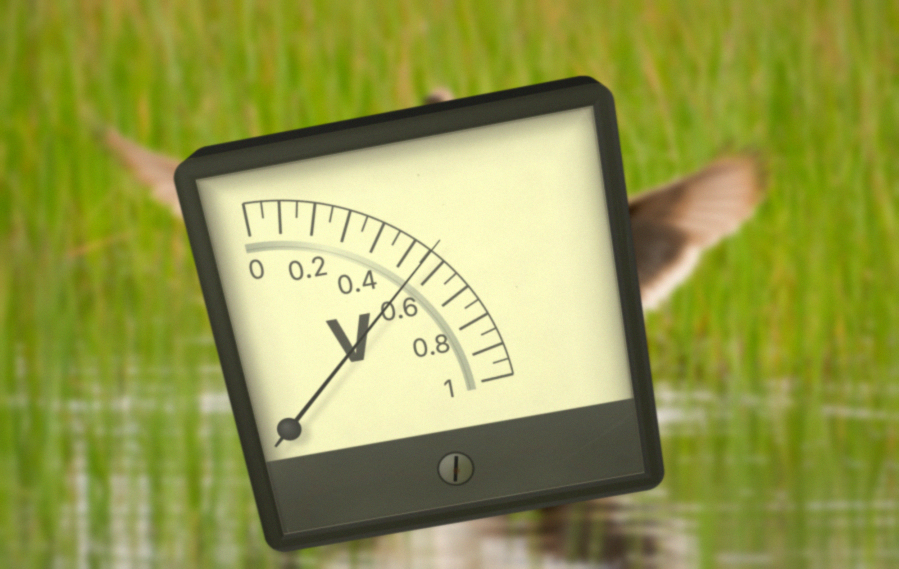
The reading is V 0.55
